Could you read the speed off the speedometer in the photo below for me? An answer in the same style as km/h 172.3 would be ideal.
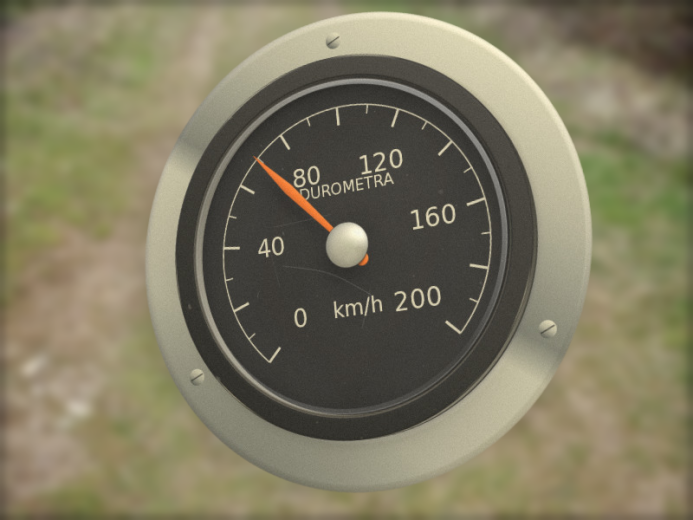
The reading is km/h 70
